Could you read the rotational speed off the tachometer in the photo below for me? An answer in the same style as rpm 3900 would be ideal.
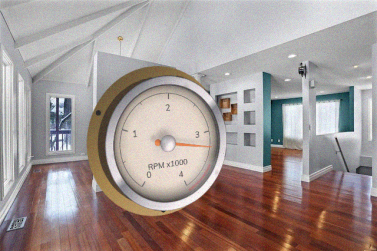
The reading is rpm 3250
